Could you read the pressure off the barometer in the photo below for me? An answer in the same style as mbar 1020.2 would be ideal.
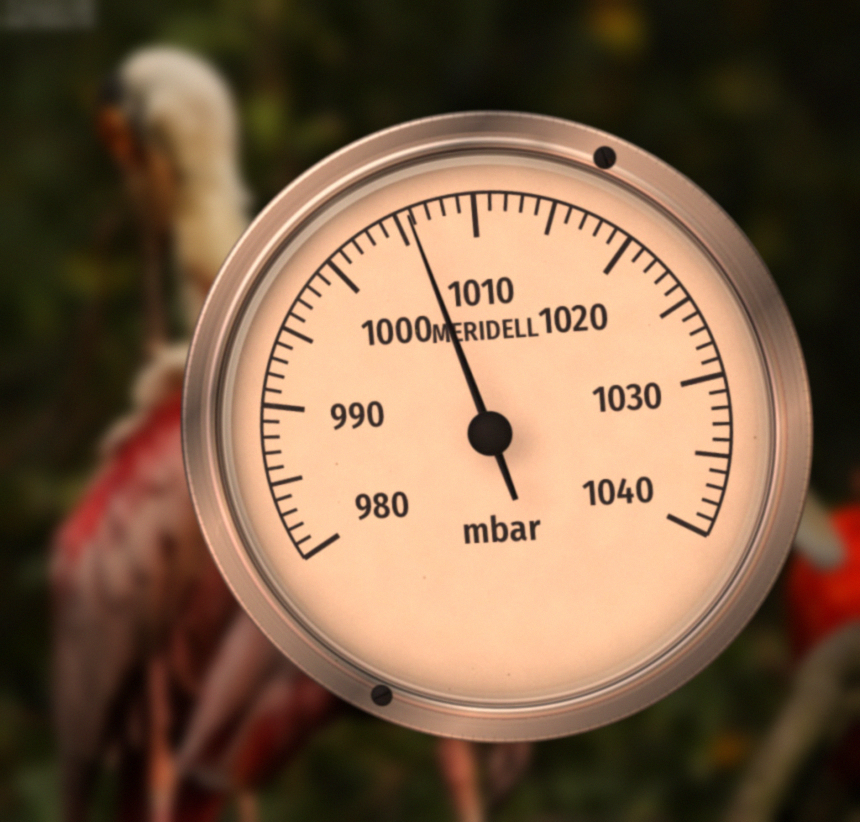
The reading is mbar 1006
